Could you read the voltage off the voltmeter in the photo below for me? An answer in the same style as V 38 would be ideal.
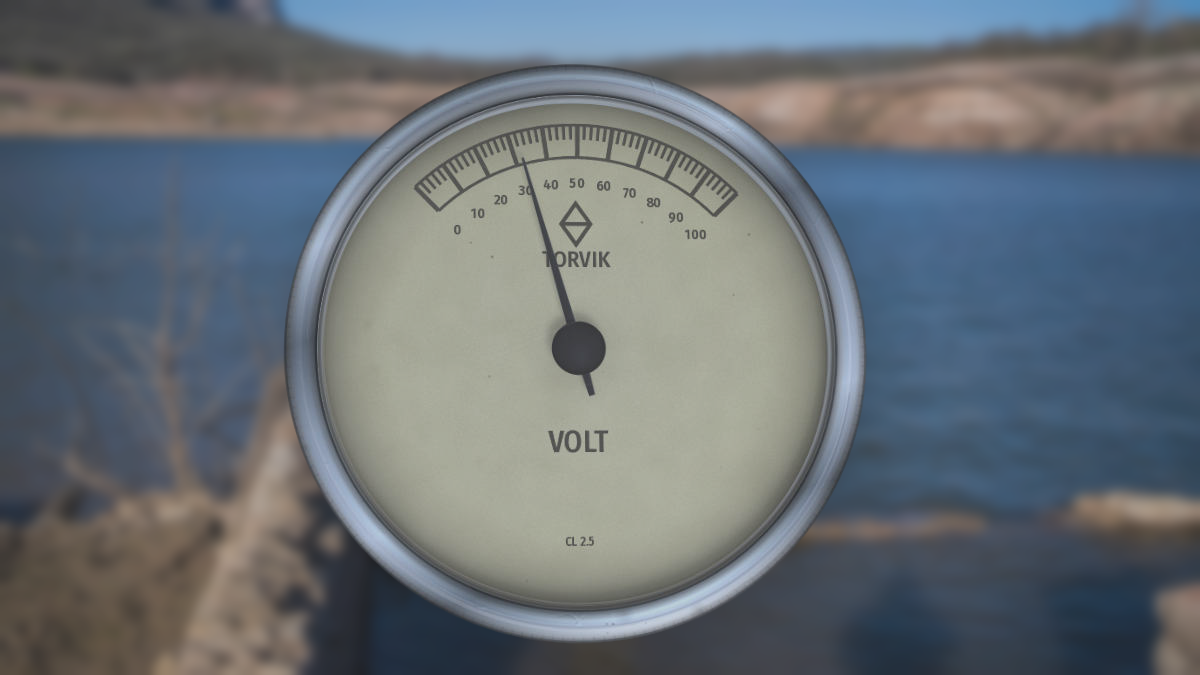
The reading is V 32
